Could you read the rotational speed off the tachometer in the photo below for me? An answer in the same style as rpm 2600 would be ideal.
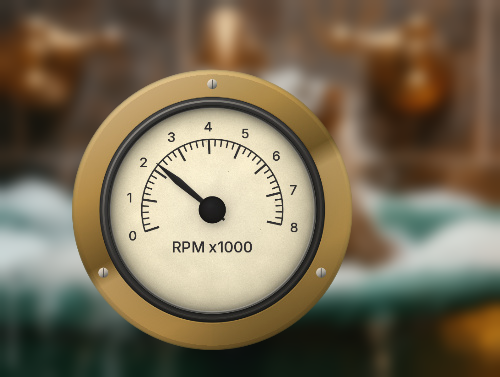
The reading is rpm 2200
